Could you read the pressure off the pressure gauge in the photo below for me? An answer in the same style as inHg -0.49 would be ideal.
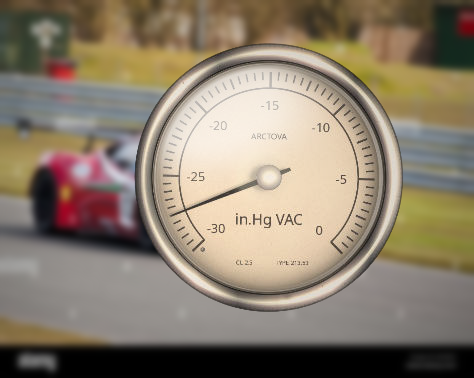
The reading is inHg -27.5
